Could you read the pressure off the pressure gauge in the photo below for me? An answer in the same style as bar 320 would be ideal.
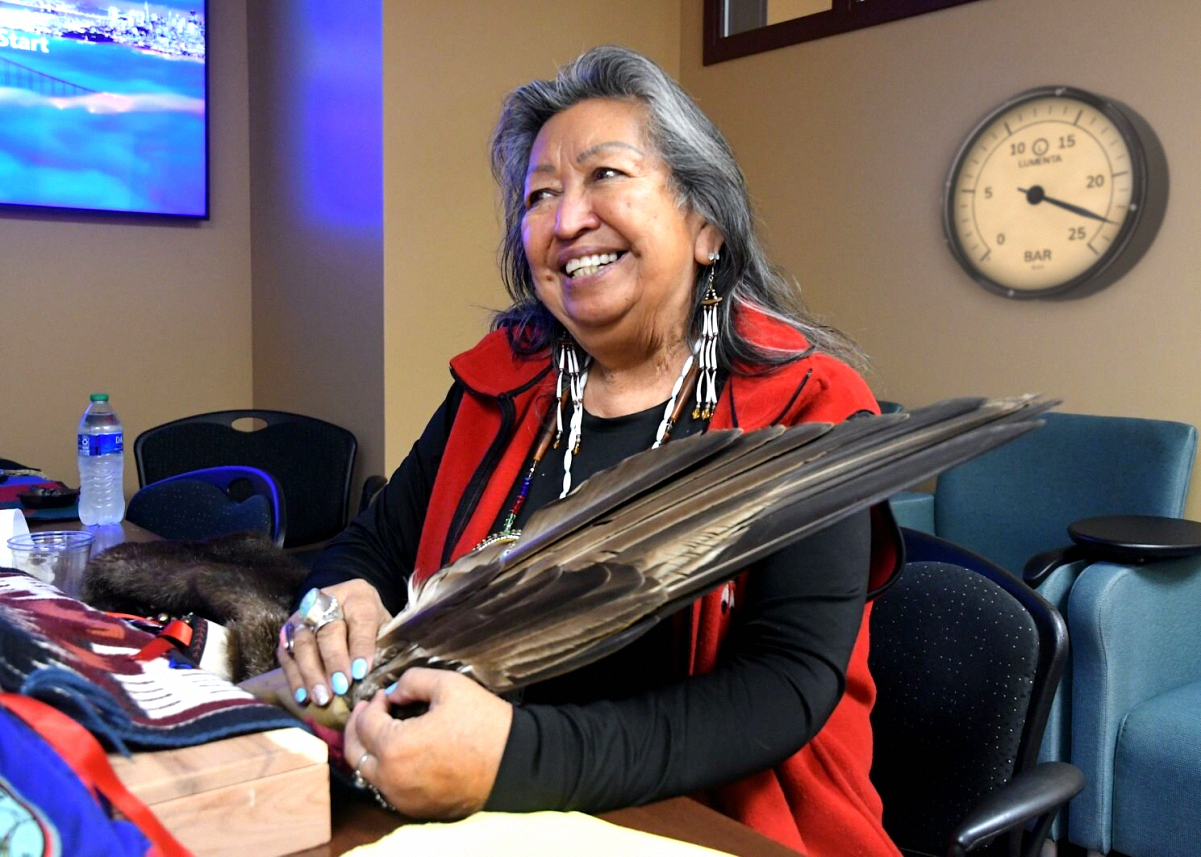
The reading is bar 23
